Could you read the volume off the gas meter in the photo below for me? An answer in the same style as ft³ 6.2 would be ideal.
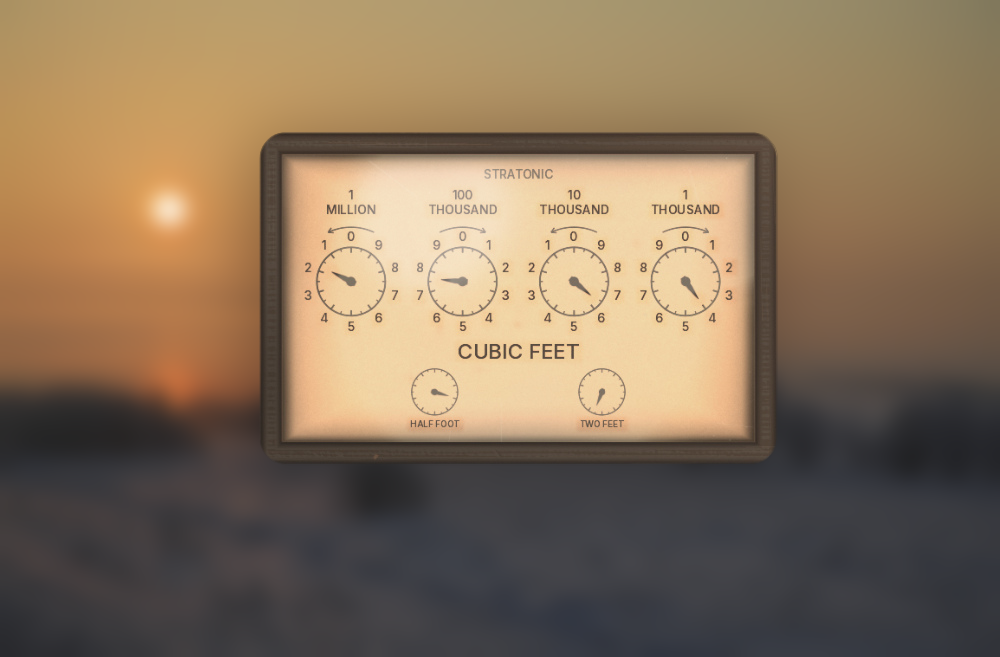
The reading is ft³ 176400
